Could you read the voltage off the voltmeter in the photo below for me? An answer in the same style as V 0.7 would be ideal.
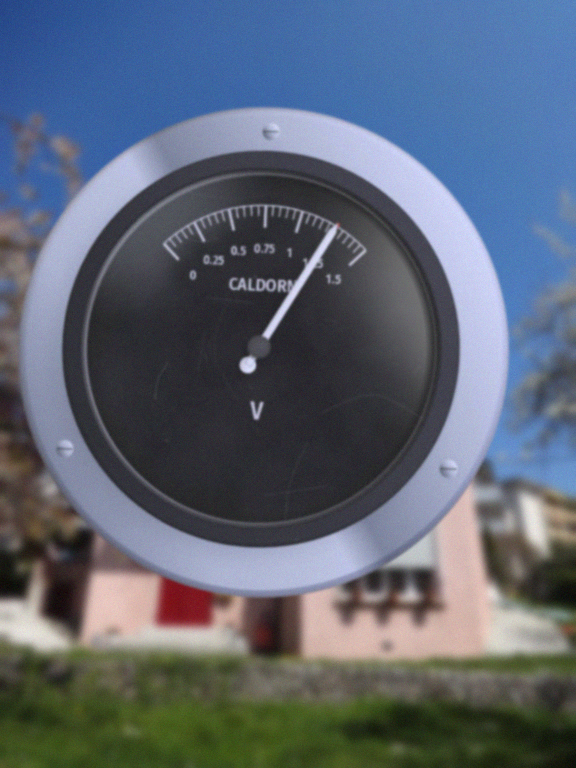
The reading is V 1.25
